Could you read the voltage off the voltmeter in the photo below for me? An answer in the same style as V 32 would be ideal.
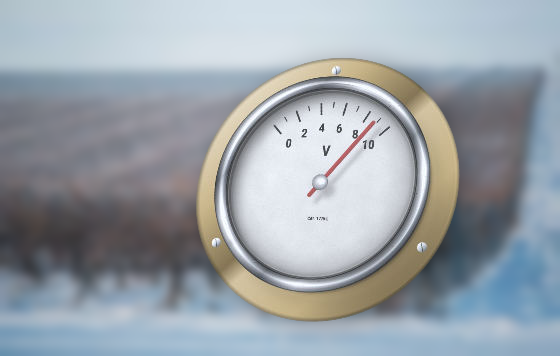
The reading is V 9
